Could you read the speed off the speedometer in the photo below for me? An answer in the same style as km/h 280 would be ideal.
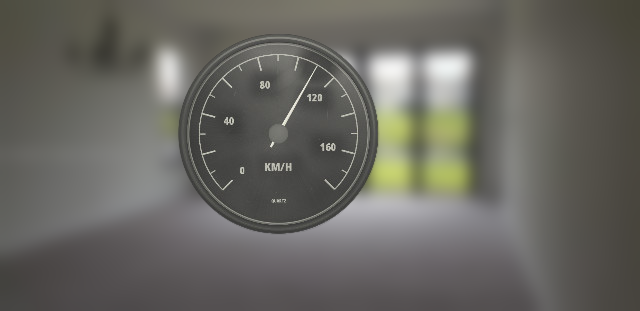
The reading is km/h 110
